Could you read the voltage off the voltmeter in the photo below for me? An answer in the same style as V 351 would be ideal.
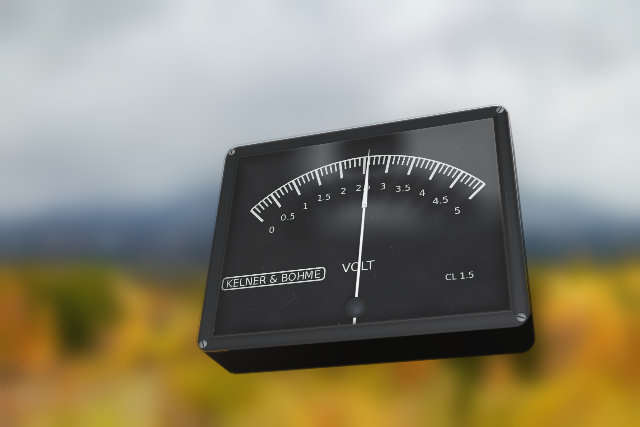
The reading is V 2.6
